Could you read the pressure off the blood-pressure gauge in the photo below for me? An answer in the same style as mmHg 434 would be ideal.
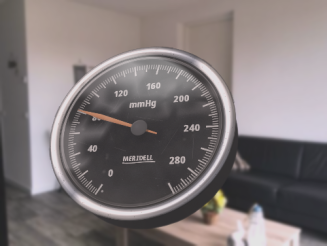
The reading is mmHg 80
